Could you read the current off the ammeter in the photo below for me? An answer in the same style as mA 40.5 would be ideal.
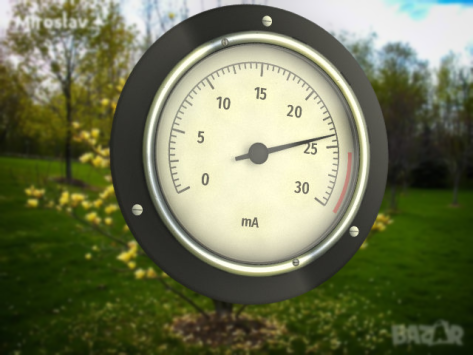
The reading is mA 24
